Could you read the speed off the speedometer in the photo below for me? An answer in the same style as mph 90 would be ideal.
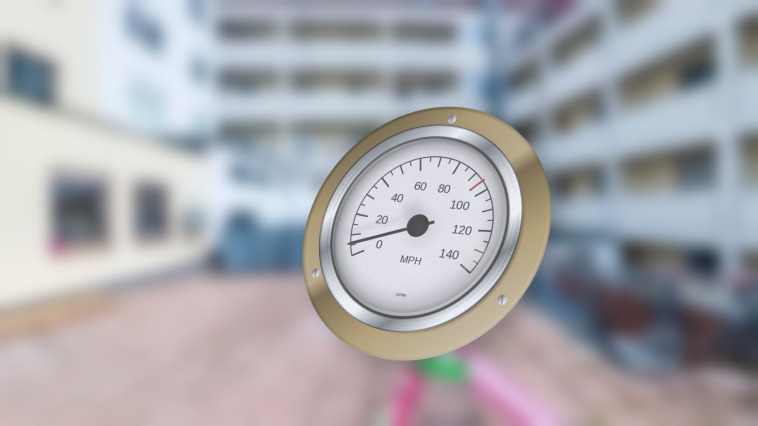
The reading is mph 5
